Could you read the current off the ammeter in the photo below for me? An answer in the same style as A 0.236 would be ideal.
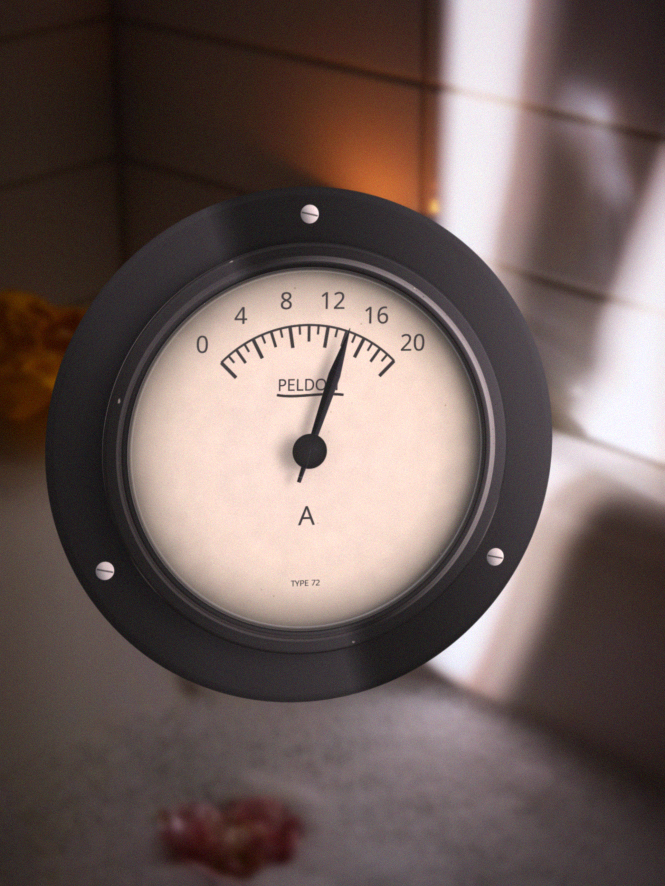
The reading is A 14
